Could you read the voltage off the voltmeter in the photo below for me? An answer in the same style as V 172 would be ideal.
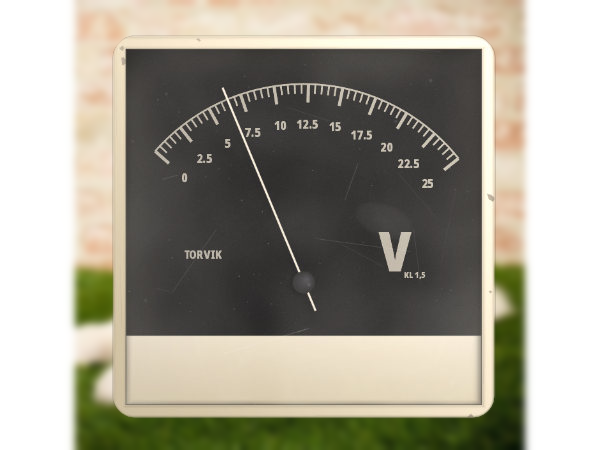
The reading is V 6.5
